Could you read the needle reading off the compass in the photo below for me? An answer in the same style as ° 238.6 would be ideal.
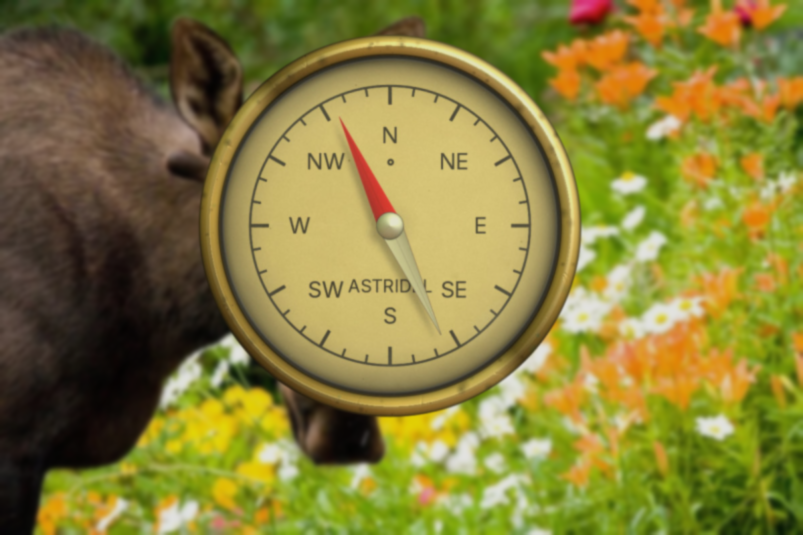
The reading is ° 335
